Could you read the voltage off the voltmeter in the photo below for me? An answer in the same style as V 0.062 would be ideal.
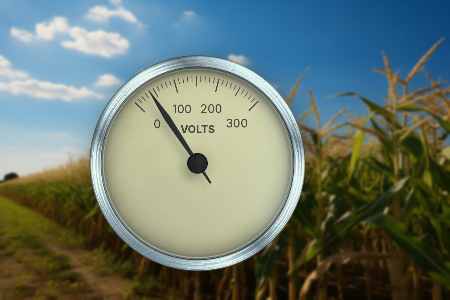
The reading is V 40
